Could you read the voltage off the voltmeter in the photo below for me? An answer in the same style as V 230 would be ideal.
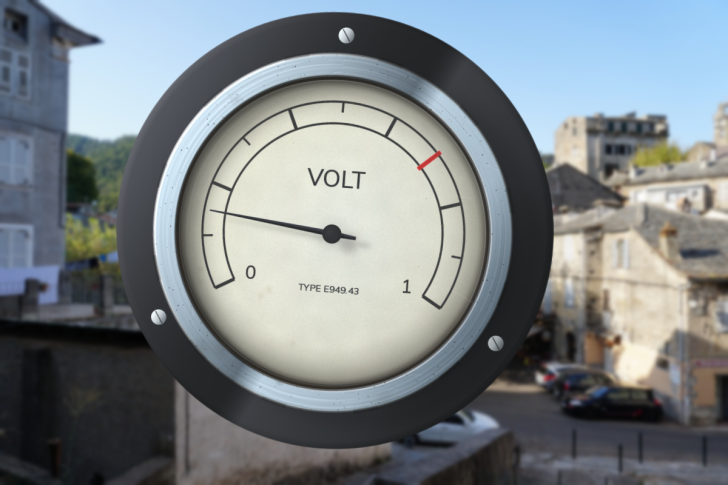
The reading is V 0.15
